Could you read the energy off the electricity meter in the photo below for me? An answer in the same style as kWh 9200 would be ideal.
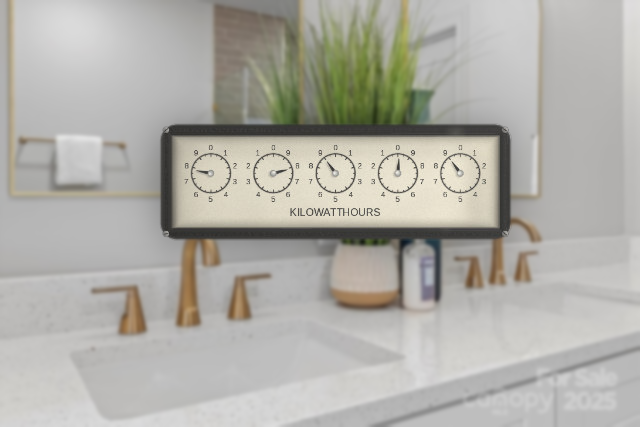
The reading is kWh 77899
